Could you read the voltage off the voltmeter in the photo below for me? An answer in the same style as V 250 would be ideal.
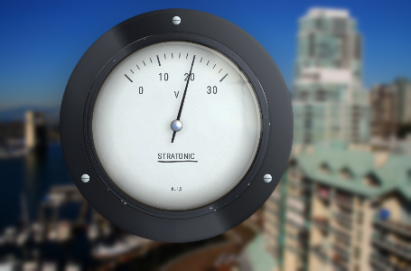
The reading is V 20
